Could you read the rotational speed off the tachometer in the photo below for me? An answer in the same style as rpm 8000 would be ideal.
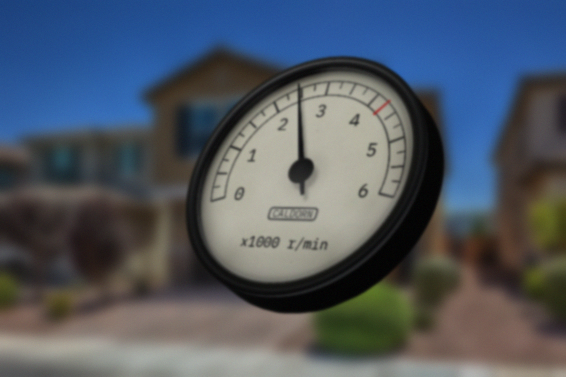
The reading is rpm 2500
